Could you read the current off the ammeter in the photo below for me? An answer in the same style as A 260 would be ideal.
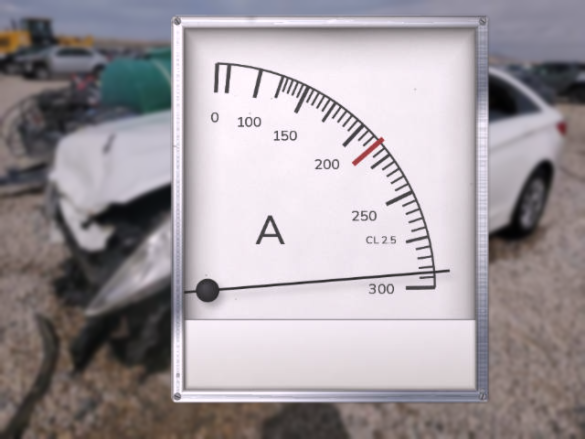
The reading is A 292.5
